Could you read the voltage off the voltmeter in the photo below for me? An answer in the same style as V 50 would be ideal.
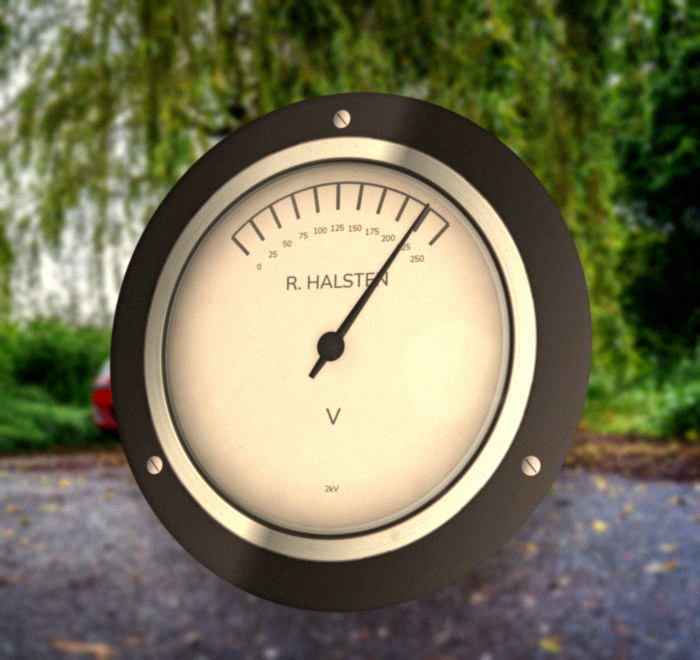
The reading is V 225
